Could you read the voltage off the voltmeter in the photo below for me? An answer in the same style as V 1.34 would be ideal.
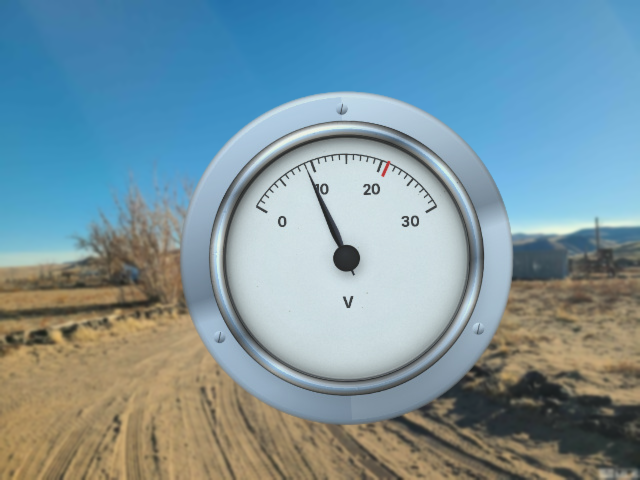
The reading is V 9
